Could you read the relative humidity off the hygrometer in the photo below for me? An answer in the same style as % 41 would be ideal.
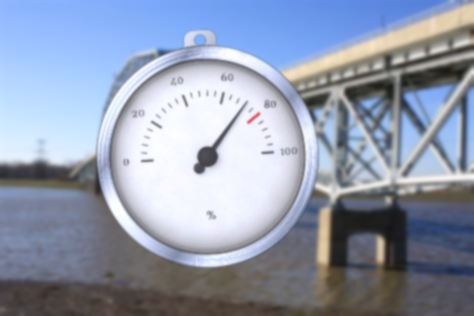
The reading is % 72
